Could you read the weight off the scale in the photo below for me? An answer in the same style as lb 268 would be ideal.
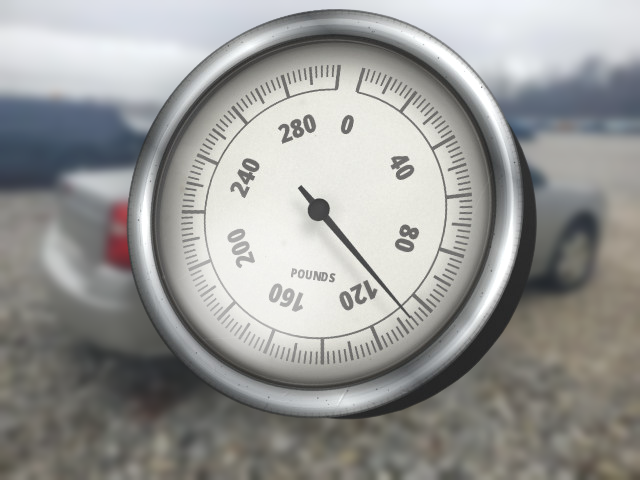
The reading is lb 106
